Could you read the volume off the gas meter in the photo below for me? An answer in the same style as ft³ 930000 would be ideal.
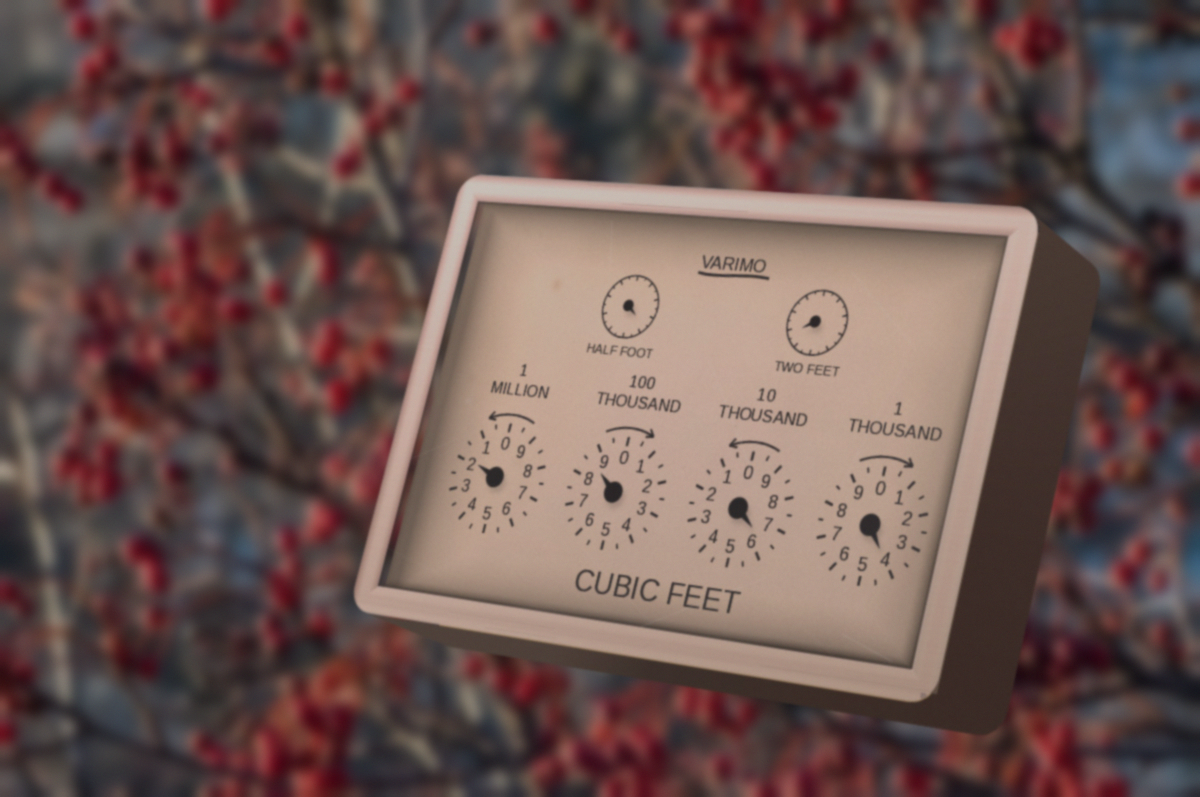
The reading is ft³ 186400
